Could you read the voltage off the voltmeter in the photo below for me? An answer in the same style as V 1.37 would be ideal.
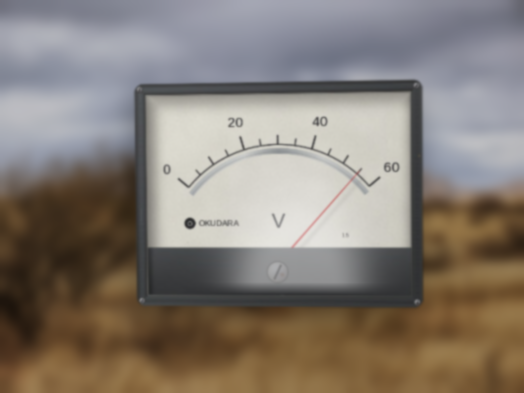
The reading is V 55
